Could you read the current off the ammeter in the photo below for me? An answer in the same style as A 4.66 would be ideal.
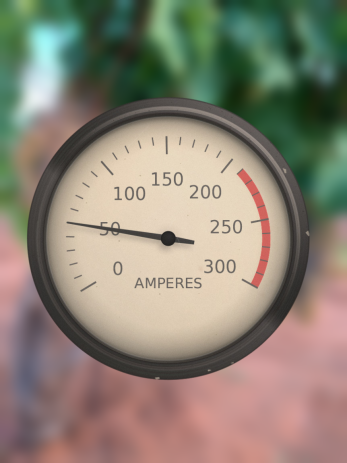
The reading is A 50
